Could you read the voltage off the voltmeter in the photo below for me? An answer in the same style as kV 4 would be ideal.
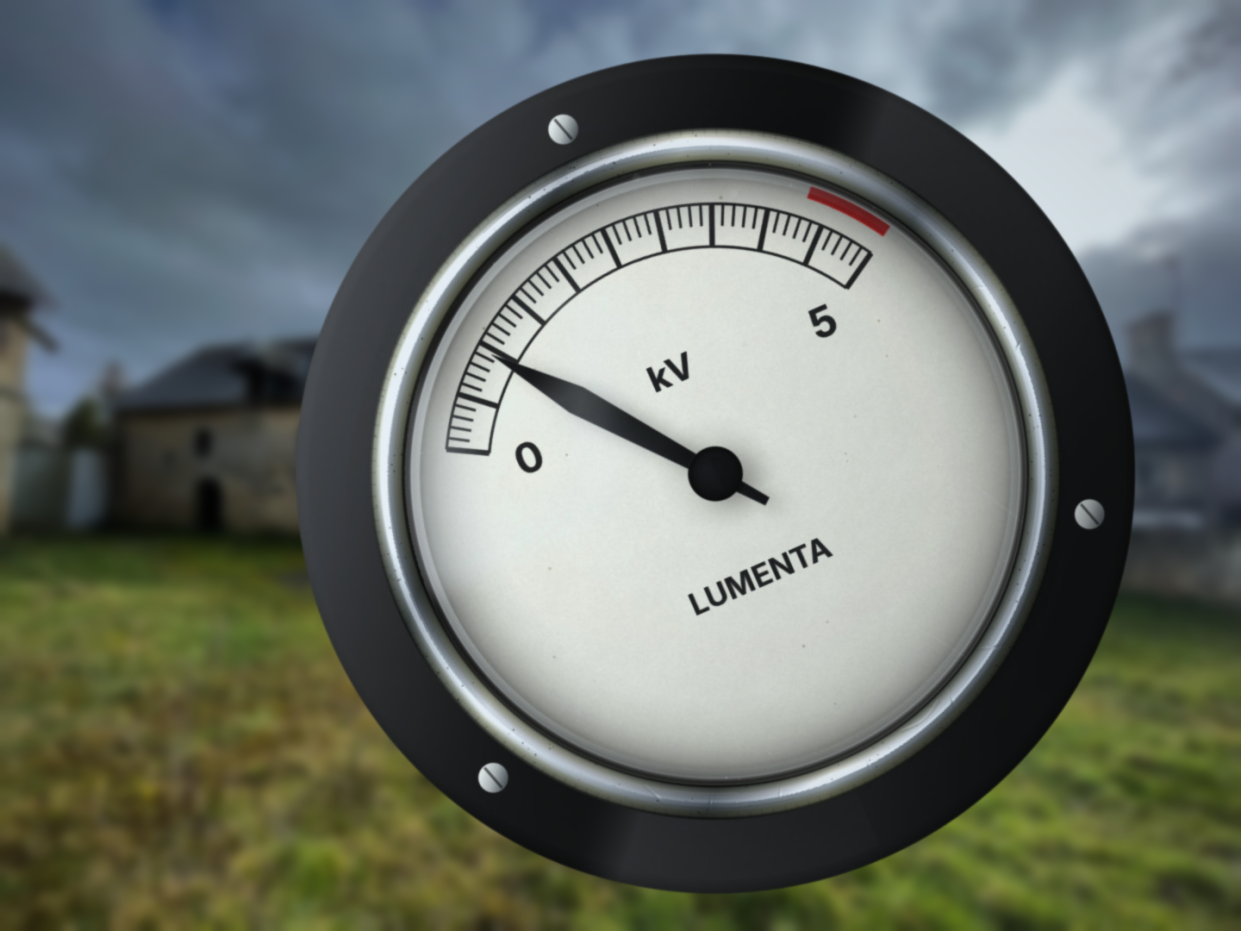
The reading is kV 0.95
